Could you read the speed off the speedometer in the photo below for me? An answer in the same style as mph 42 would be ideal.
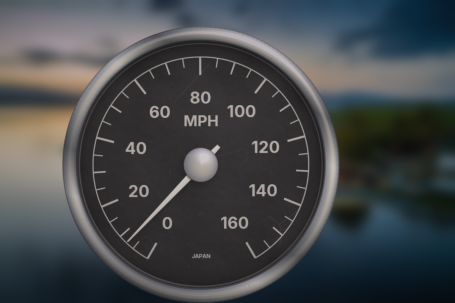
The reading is mph 7.5
